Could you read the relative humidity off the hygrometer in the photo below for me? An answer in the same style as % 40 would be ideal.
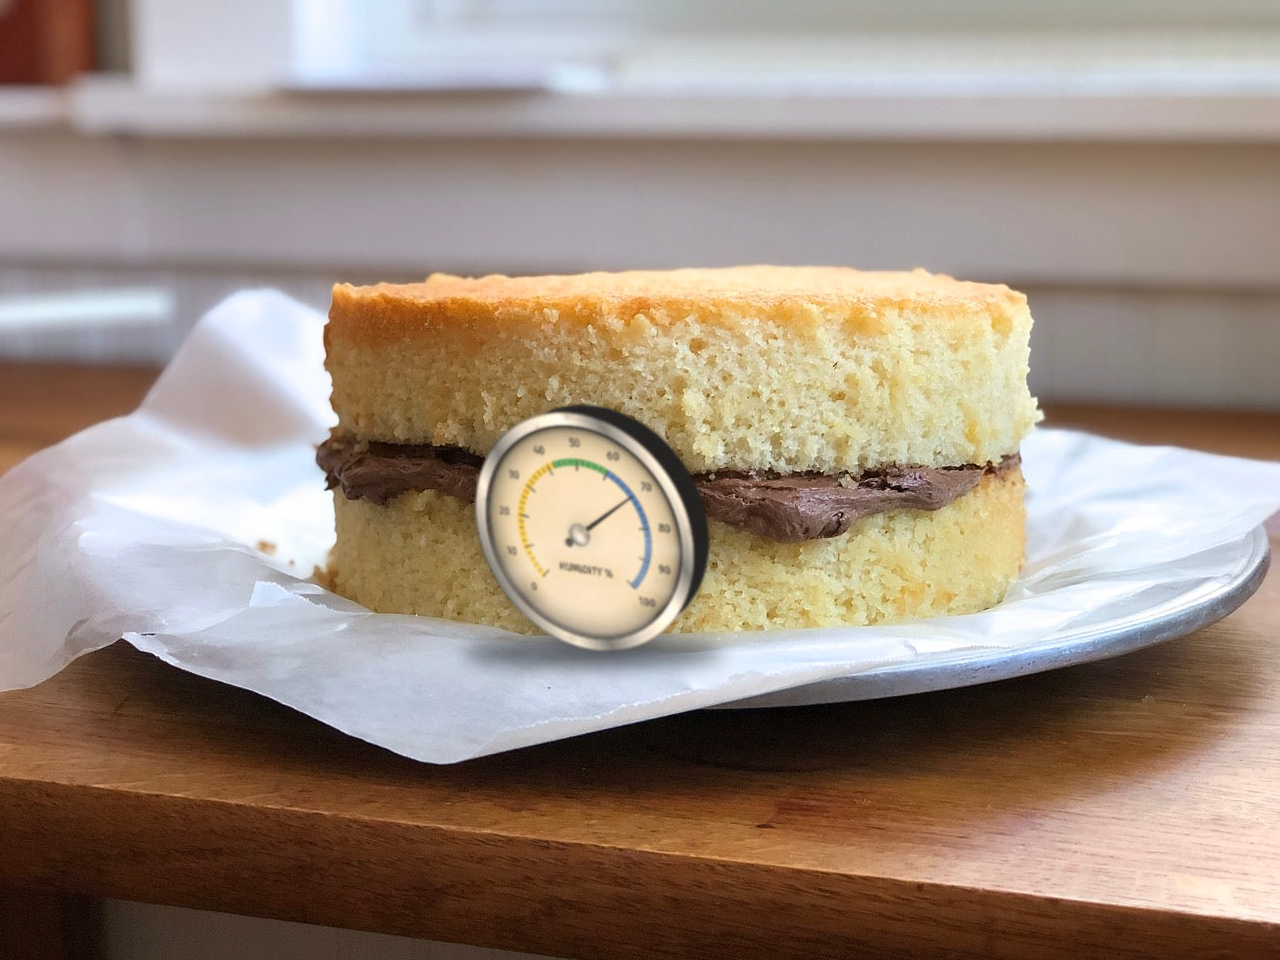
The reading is % 70
